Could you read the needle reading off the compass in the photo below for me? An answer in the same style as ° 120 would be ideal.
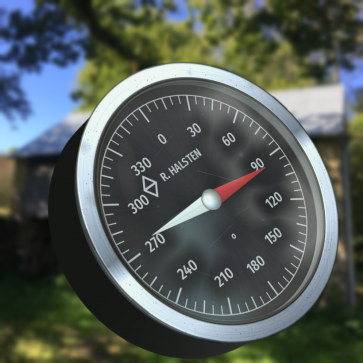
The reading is ° 95
